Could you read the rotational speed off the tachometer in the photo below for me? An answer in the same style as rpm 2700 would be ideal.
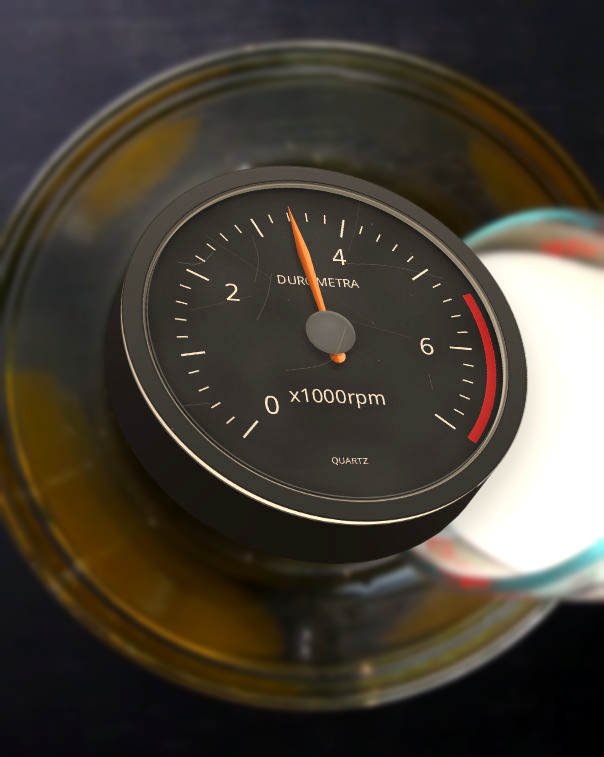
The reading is rpm 3400
